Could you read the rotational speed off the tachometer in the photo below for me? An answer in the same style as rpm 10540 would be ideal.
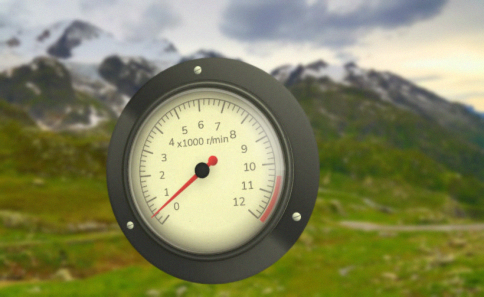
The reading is rpm 400
